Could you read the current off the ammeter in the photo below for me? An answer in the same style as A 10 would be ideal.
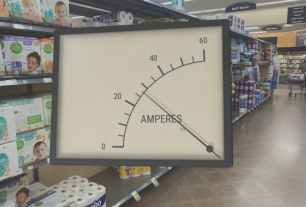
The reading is A 27.5
